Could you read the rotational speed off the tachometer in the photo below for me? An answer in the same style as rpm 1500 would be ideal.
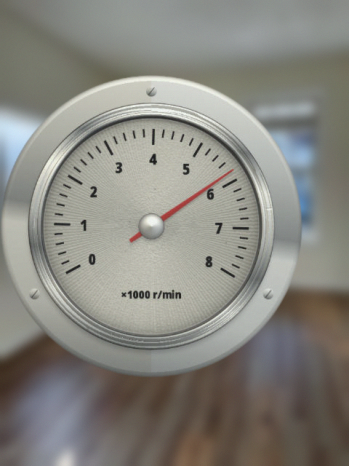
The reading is rpm 5800
